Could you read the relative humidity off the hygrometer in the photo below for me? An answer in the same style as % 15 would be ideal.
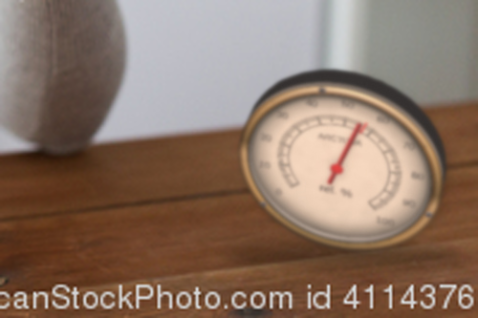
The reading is % 55
